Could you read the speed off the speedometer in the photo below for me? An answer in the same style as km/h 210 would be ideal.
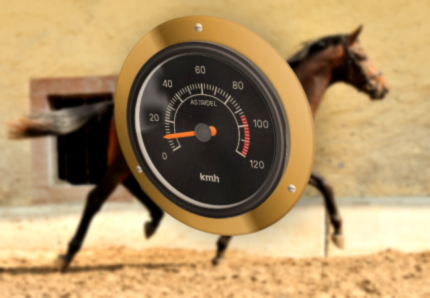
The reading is km/h 10
